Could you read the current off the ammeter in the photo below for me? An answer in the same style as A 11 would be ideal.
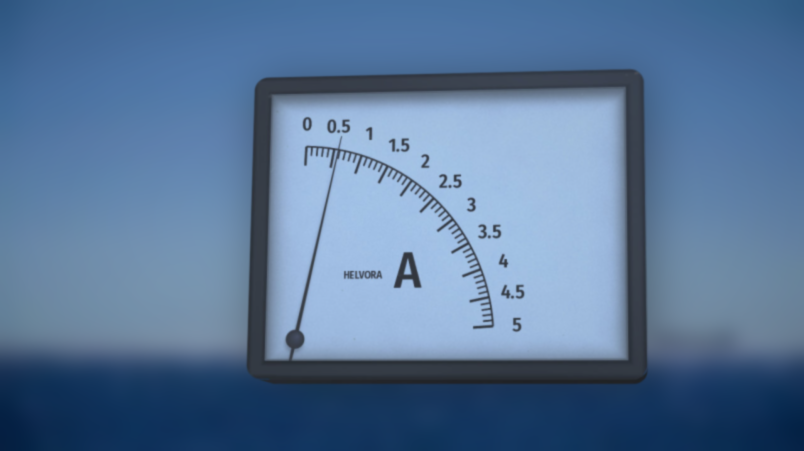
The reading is A 0.6
